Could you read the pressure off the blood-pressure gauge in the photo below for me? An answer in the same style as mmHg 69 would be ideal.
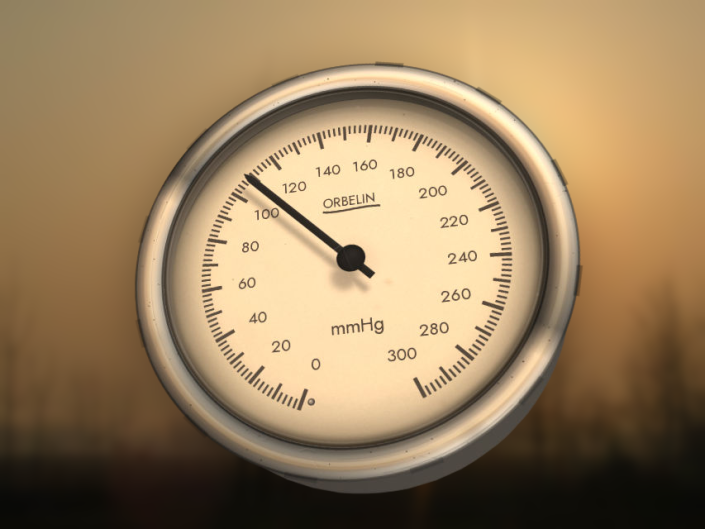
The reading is mmHg 108
